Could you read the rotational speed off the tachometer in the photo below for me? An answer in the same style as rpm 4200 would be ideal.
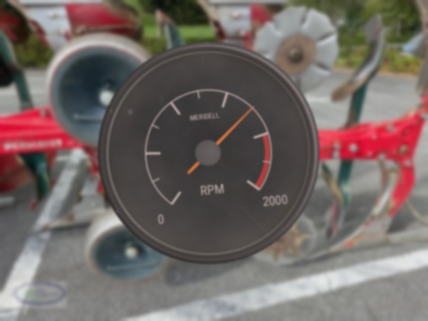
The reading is rpm 1400
